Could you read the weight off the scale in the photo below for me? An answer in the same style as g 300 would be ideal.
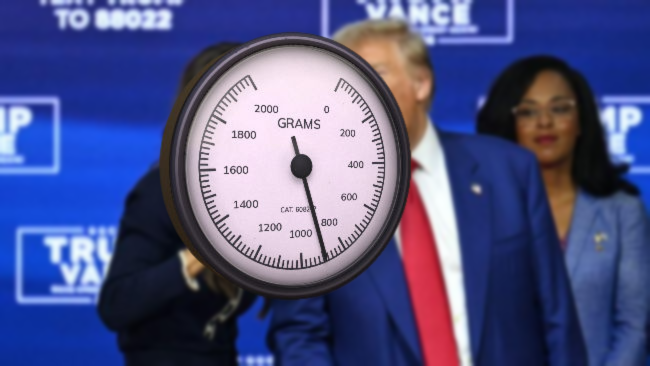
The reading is g 900
